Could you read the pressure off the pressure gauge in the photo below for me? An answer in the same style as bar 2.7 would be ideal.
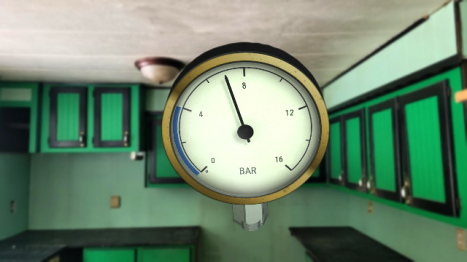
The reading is bar 7
